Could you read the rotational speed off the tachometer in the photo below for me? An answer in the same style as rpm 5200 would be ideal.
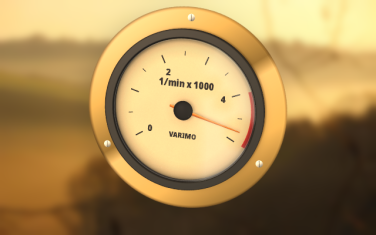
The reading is rpm 4750
